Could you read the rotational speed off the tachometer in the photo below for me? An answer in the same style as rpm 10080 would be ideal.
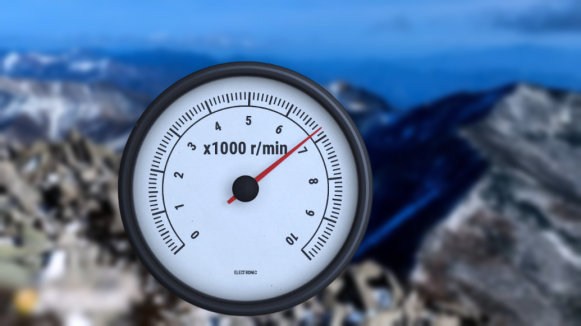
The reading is rpm 6800
